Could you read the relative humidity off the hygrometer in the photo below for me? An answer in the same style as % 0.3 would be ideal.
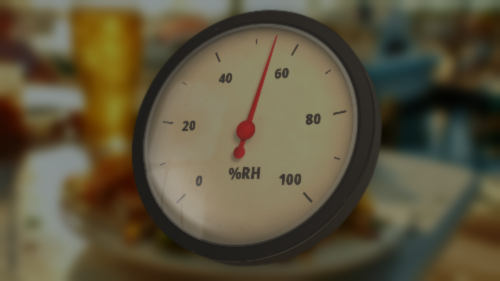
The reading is % 55
